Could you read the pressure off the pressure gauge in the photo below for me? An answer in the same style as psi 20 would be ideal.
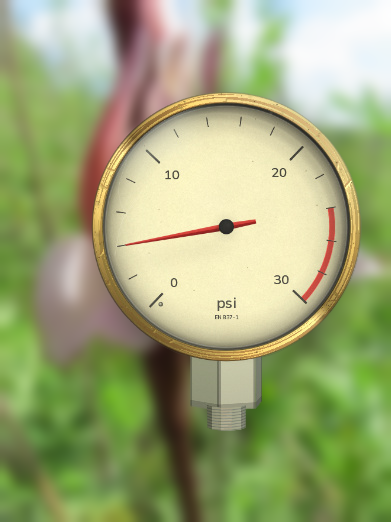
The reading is psi 4
